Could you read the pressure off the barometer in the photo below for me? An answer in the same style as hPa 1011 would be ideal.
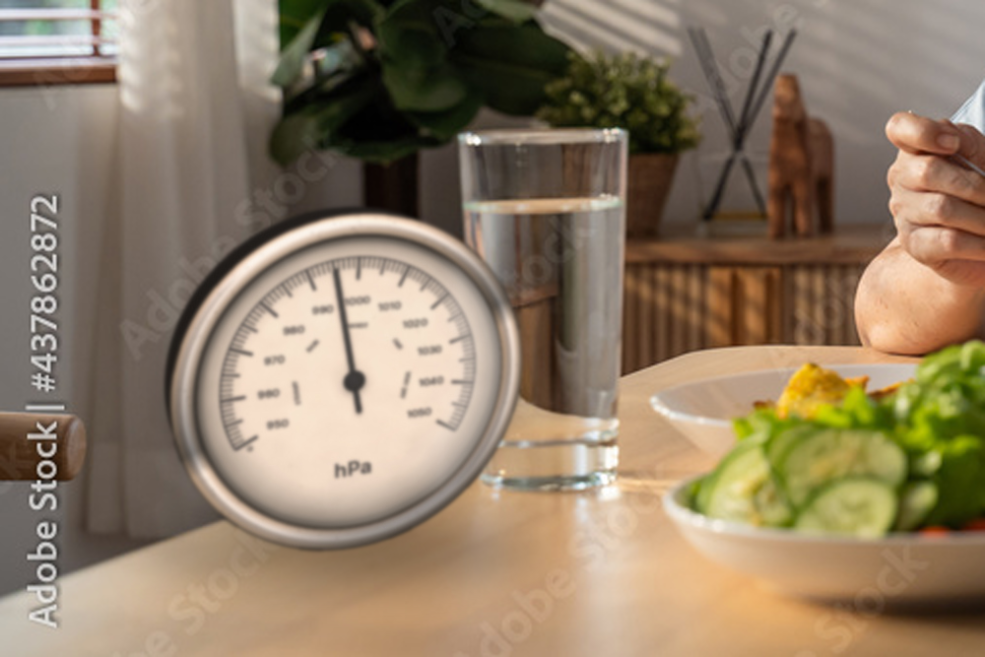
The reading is hPa 995
